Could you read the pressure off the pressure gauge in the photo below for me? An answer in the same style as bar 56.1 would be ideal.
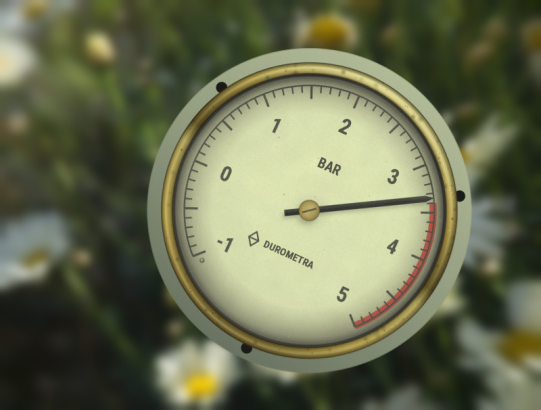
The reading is bar 3.35
